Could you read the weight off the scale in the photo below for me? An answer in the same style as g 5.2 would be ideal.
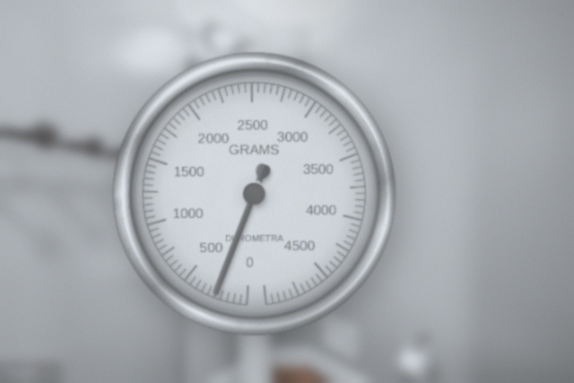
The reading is g 250
